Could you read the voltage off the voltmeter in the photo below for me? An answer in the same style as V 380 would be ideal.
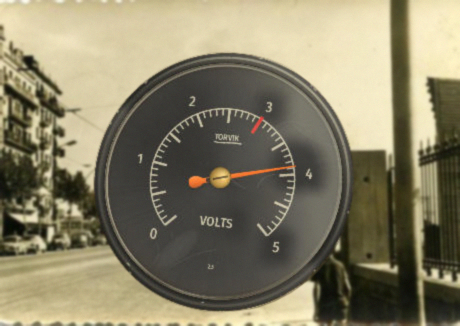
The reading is V 3.9
